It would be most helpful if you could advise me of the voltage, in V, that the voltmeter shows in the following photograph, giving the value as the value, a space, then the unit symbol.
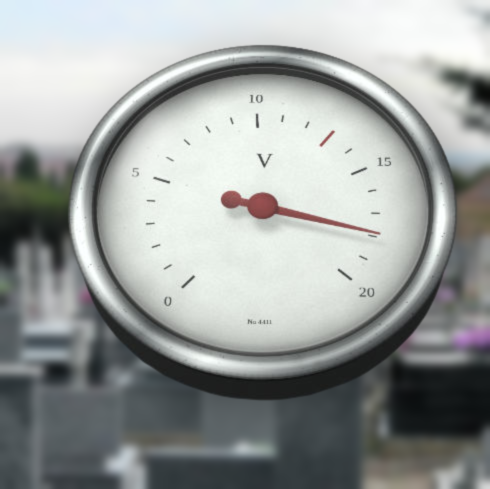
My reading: 18 V
